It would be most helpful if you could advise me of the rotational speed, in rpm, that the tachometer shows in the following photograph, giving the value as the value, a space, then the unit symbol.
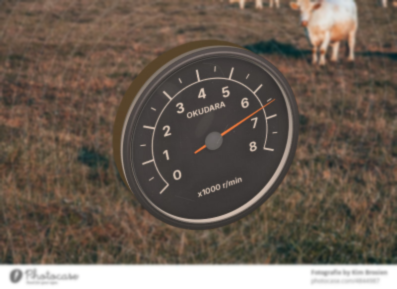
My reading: 6500 rpm
